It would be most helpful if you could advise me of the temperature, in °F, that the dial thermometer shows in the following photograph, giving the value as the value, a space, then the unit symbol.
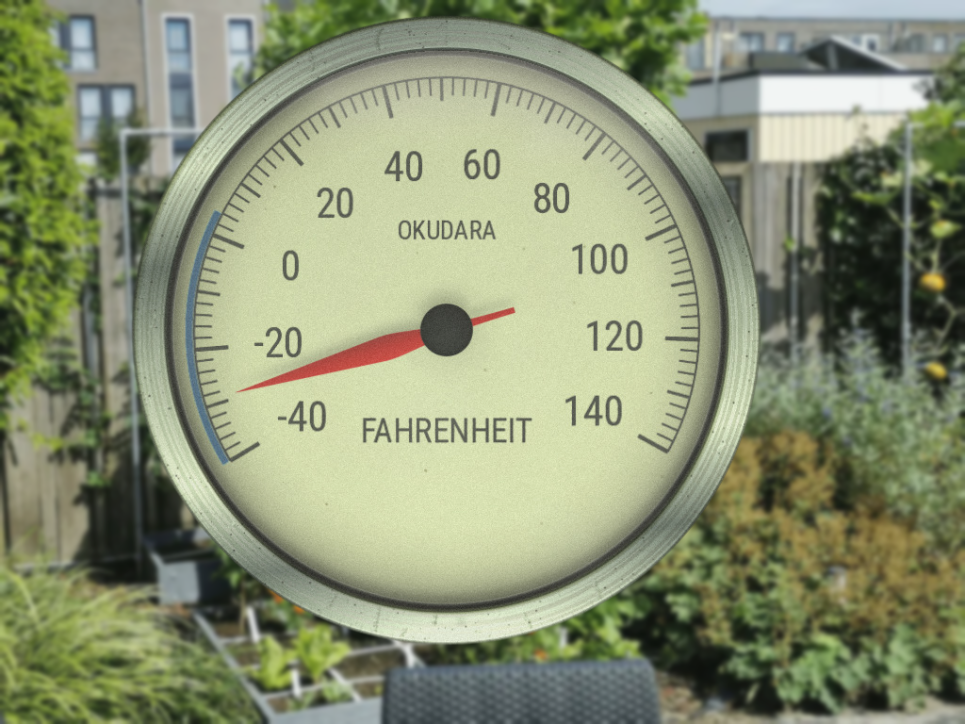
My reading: -29 °F
